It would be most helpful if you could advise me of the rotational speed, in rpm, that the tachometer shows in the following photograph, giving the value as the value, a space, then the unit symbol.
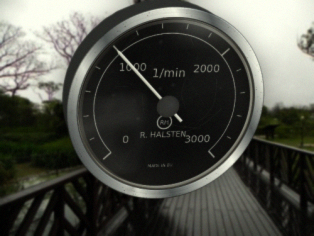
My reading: 1000 rpm
